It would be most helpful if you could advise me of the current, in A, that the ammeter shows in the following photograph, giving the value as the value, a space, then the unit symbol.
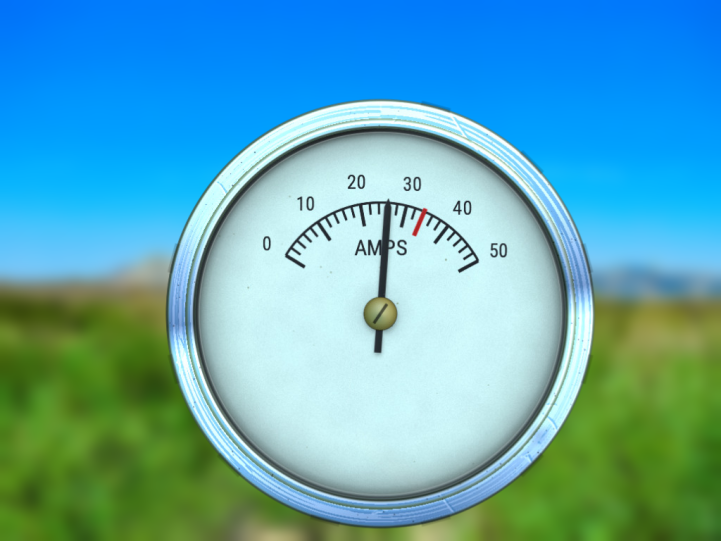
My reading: 26 A
